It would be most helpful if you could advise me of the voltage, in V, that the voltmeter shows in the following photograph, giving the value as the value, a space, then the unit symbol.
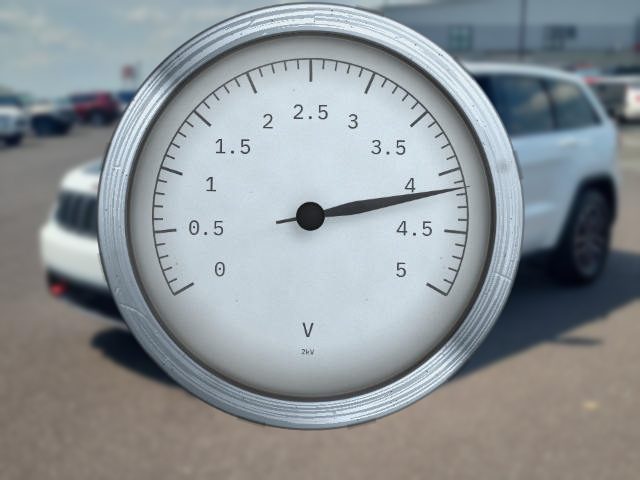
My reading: 4.15 V
